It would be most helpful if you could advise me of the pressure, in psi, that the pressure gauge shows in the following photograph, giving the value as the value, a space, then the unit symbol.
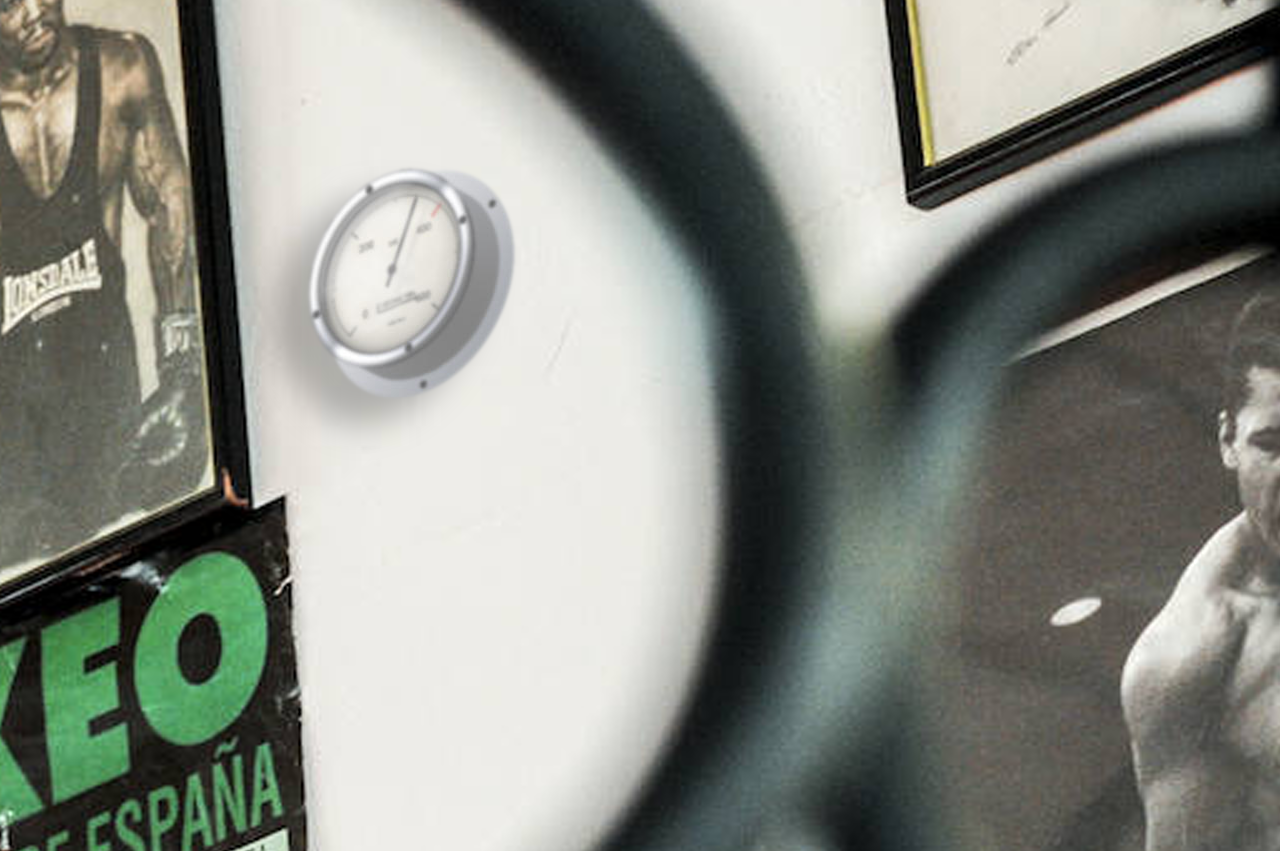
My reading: 350 psi
